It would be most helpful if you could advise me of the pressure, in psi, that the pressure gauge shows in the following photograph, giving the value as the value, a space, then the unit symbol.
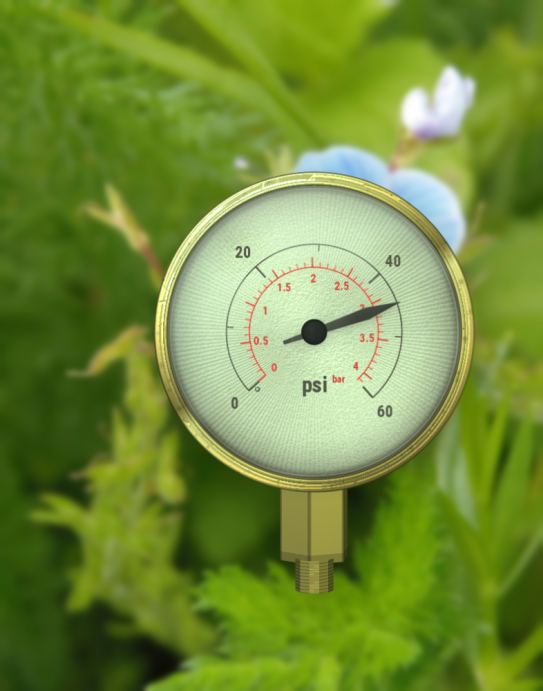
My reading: 45 psi
